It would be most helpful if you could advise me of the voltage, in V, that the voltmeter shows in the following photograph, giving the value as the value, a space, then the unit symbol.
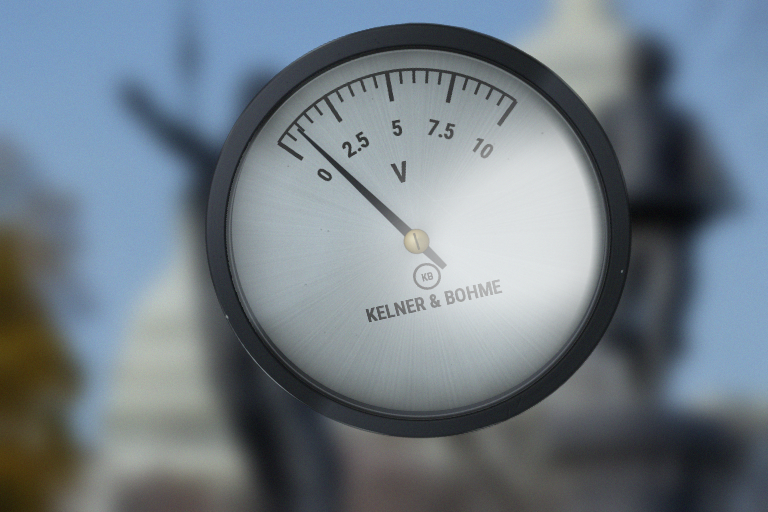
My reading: 1 V
